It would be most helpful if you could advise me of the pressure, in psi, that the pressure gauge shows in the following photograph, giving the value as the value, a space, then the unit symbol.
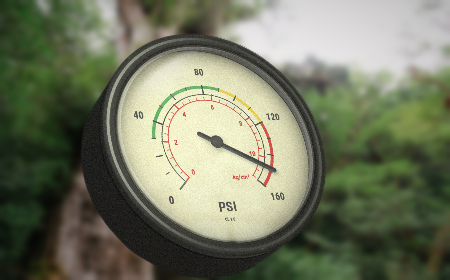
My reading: 150 psi
